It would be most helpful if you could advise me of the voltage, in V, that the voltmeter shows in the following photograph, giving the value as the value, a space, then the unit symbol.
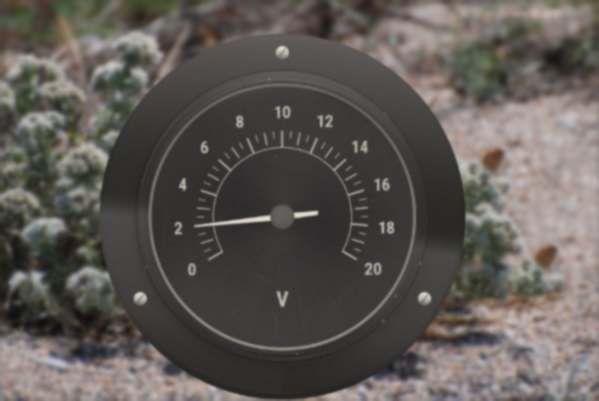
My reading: 2 V
